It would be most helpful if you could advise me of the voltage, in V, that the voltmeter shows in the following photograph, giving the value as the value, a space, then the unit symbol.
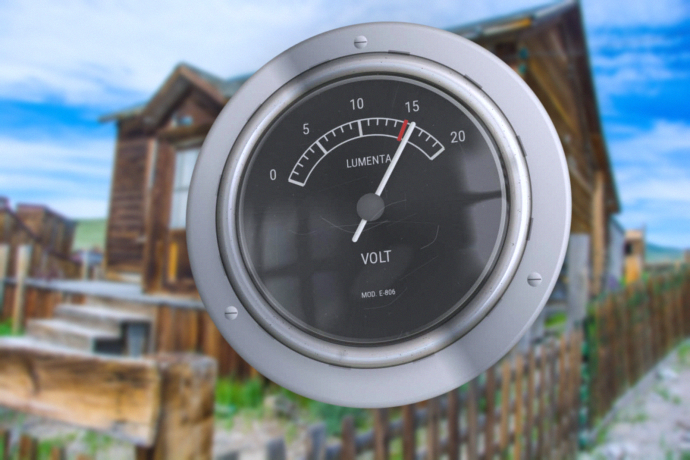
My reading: 16 V
